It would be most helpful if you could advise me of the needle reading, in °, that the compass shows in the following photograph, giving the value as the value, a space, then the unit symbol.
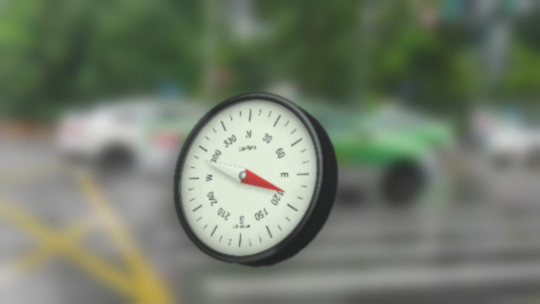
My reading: 110 °
